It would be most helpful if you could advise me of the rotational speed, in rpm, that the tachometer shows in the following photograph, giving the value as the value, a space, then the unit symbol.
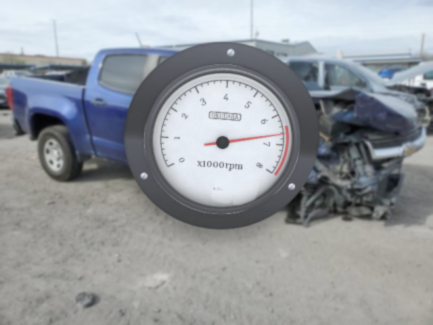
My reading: 6600 rpm
